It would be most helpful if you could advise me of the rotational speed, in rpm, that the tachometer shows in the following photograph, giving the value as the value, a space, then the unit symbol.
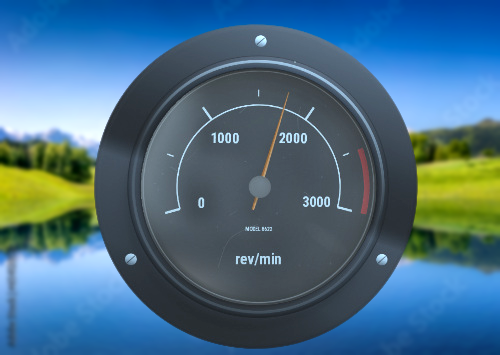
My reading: 1750 rpm
